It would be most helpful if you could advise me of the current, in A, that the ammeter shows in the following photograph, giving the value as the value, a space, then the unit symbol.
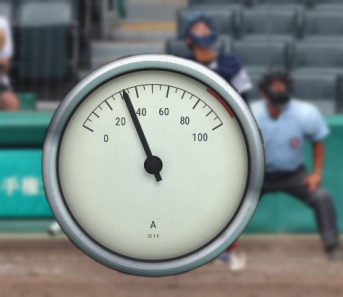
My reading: 32.5 A
